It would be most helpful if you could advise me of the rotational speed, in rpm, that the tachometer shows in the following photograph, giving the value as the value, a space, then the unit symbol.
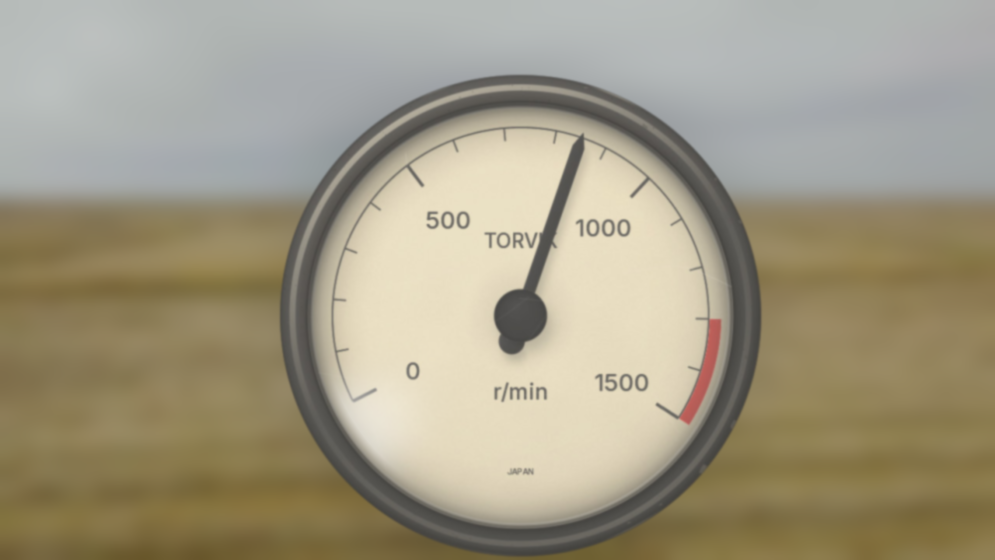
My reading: 850 rpm
